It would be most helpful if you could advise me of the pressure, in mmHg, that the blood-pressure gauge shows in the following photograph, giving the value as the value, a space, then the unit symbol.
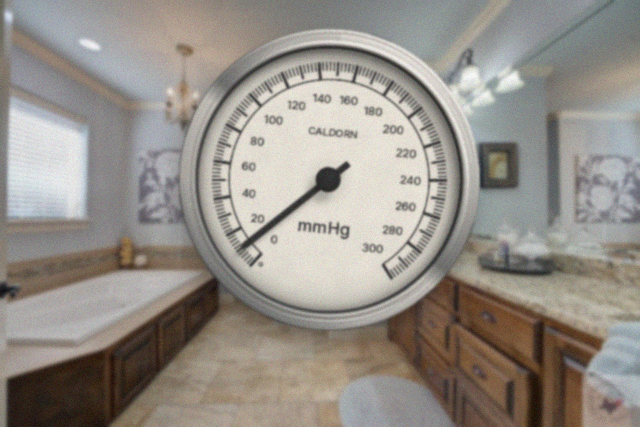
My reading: 10 mmHg
